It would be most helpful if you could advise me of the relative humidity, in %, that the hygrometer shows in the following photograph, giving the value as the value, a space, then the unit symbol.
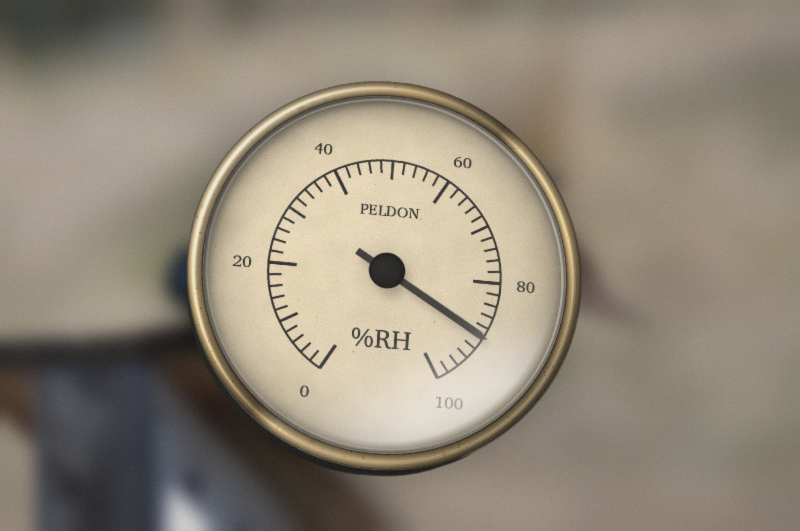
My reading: 90 %
